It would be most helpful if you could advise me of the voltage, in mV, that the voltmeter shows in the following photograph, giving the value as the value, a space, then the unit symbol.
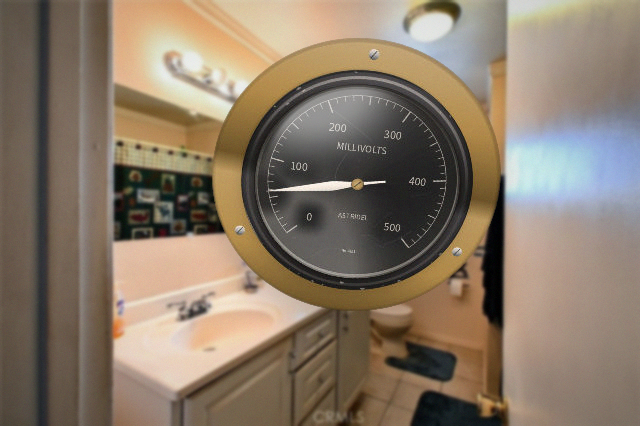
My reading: 60 mV
